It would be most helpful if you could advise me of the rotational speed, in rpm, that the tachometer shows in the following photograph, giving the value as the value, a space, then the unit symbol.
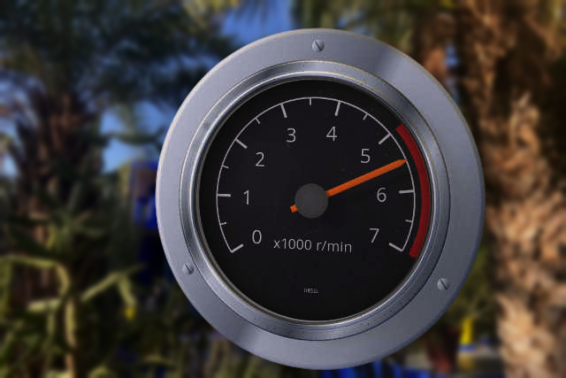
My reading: 5500 rpm
